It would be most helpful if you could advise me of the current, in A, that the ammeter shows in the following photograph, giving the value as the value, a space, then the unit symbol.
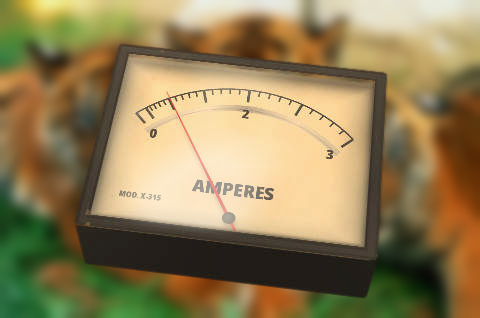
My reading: 1 A
